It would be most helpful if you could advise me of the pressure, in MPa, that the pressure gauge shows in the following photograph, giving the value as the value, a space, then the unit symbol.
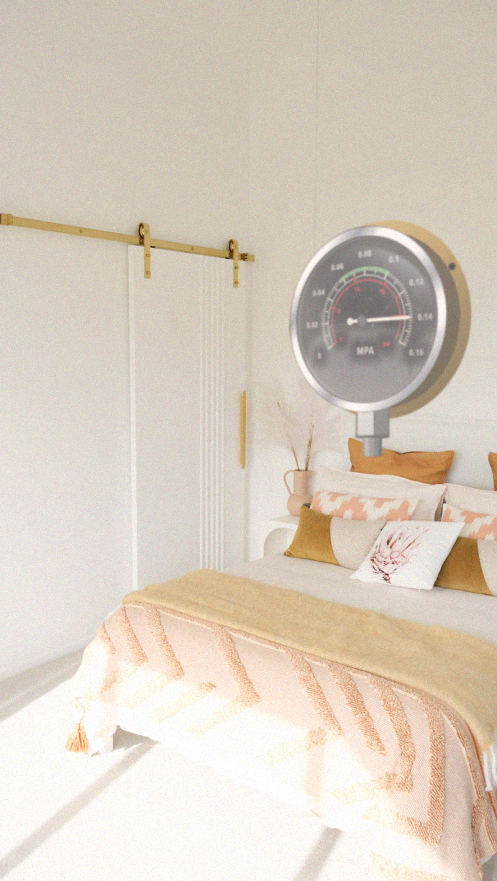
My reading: 0.14 MPa
